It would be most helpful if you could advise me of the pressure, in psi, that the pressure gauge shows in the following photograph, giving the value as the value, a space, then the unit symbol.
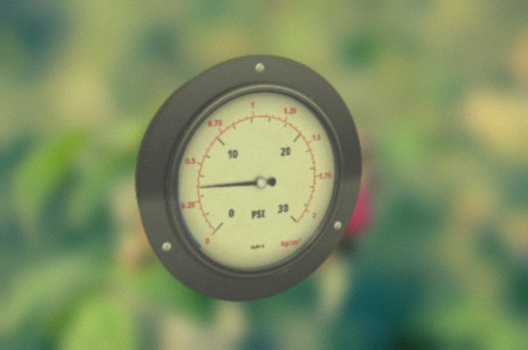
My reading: 5 psi
